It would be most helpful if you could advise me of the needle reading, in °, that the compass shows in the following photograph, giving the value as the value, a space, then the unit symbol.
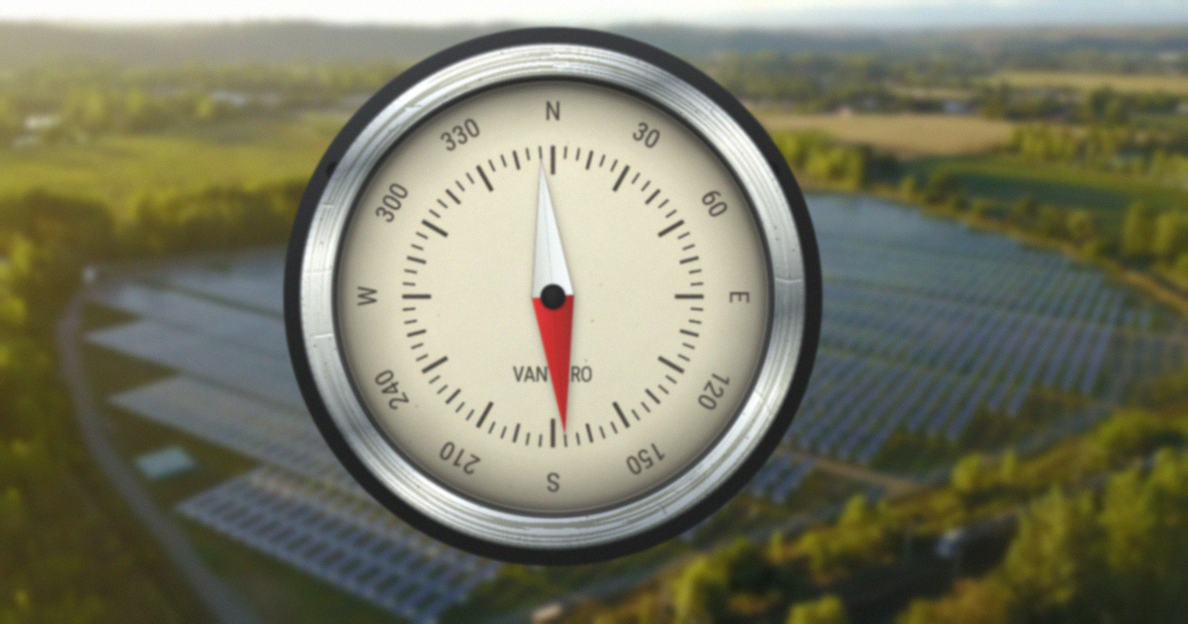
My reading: 175 °
